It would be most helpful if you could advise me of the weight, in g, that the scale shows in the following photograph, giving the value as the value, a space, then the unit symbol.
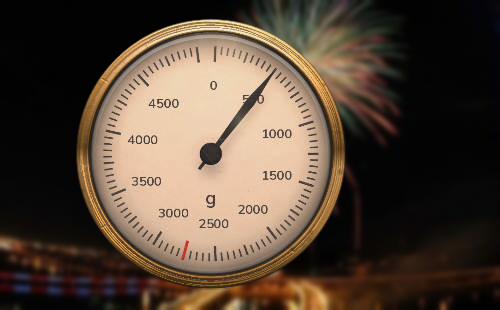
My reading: 500 g
